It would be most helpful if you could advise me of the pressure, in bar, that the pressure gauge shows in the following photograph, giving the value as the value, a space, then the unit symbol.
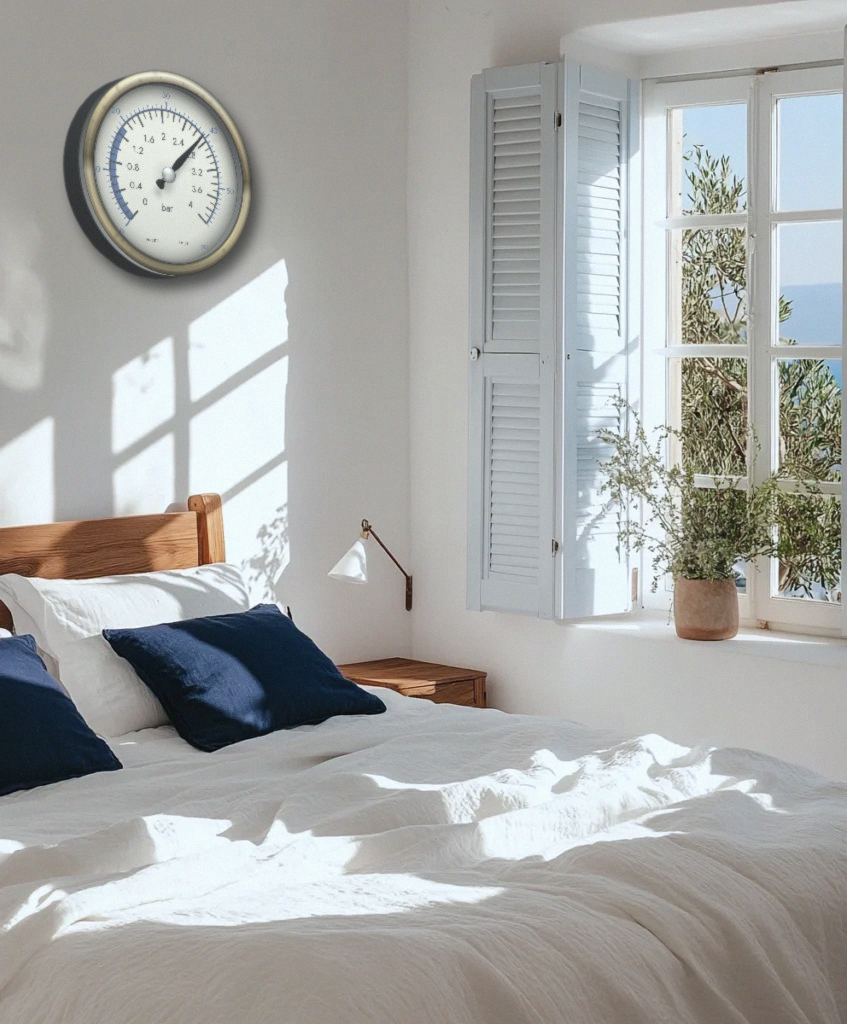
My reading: 2.7 bar
